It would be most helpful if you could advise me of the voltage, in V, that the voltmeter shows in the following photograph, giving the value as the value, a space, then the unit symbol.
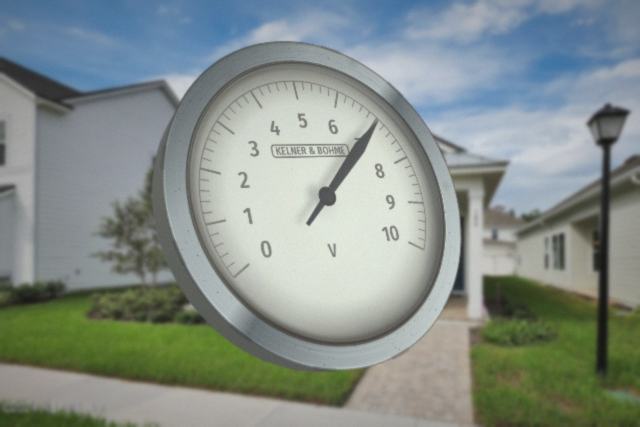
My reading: 7 V
